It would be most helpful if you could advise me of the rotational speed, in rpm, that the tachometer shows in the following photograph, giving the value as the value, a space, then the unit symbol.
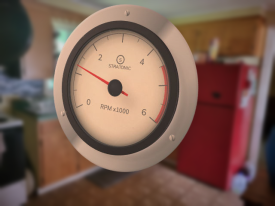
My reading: 1250 rpm
